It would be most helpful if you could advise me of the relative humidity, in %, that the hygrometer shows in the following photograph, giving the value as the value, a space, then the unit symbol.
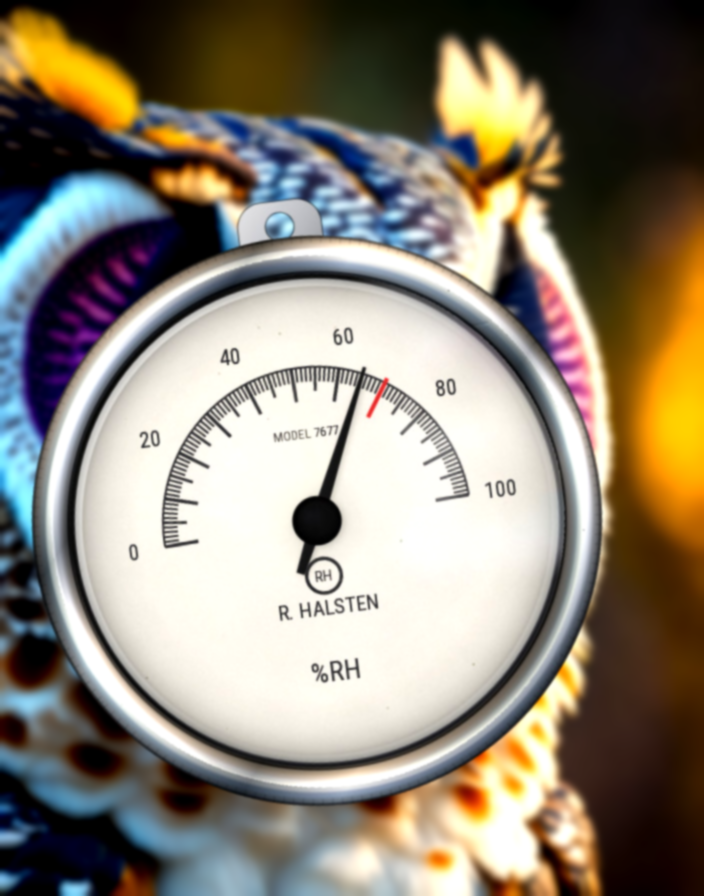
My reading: 65 %
